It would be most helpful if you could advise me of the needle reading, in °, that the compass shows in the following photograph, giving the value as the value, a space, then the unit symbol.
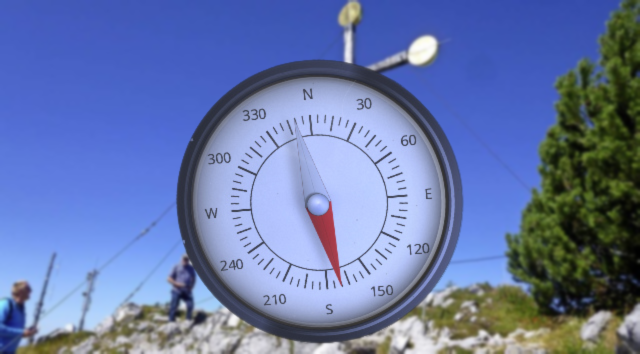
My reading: 170 °
